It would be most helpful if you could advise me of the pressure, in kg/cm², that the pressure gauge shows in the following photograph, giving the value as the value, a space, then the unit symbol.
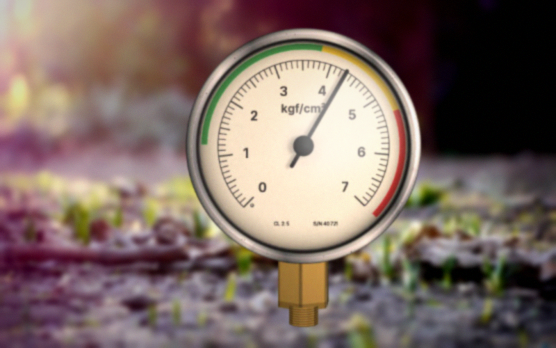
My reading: 4.3 kg/cm²
